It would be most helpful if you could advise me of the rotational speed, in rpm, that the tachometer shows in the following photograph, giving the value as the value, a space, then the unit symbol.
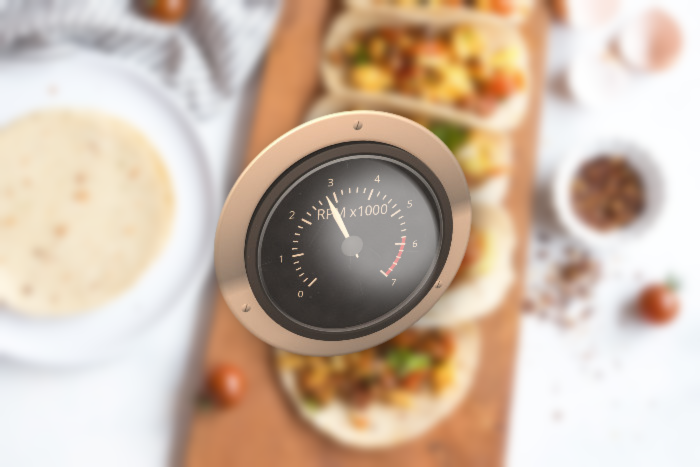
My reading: 2800 rpm
